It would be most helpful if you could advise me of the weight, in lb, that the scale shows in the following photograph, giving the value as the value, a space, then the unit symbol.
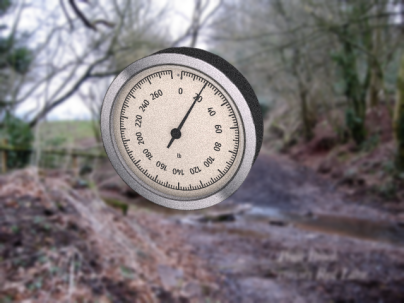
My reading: 20 lb
